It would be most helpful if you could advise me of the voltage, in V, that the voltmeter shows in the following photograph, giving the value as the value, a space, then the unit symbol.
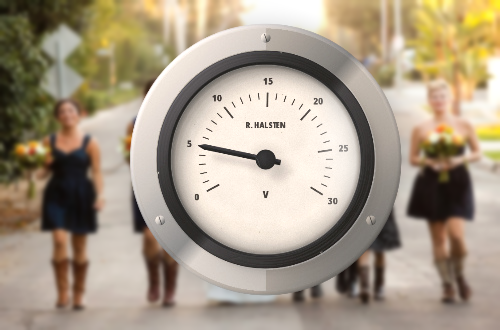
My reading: 5 V
